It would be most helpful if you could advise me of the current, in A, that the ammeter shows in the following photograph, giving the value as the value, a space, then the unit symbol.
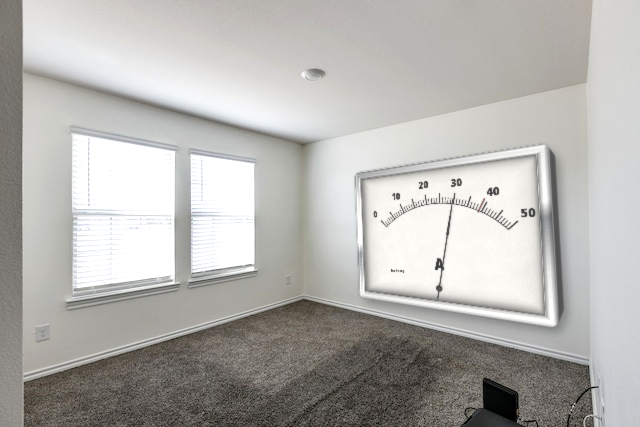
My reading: 30 A
